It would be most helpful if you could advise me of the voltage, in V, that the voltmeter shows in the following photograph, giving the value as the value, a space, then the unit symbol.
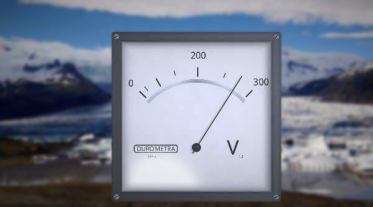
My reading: 275 V
